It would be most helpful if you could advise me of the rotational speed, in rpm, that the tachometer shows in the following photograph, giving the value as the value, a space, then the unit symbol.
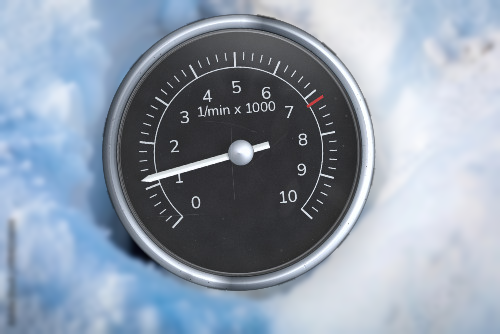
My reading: 1200 rpm
